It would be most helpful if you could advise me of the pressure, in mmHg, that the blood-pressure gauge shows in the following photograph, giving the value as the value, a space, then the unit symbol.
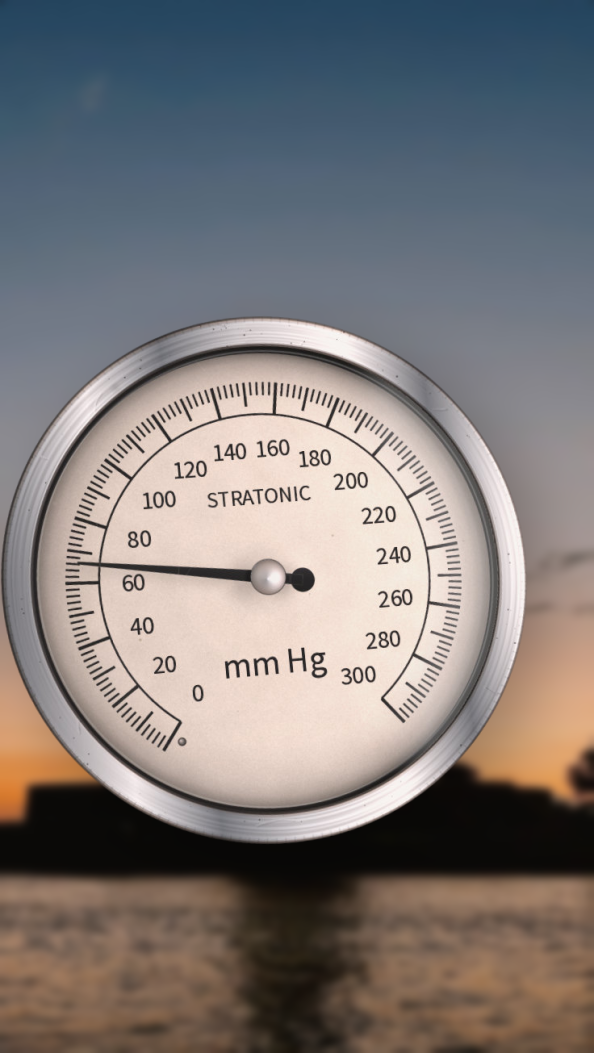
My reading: 66 mmHg
